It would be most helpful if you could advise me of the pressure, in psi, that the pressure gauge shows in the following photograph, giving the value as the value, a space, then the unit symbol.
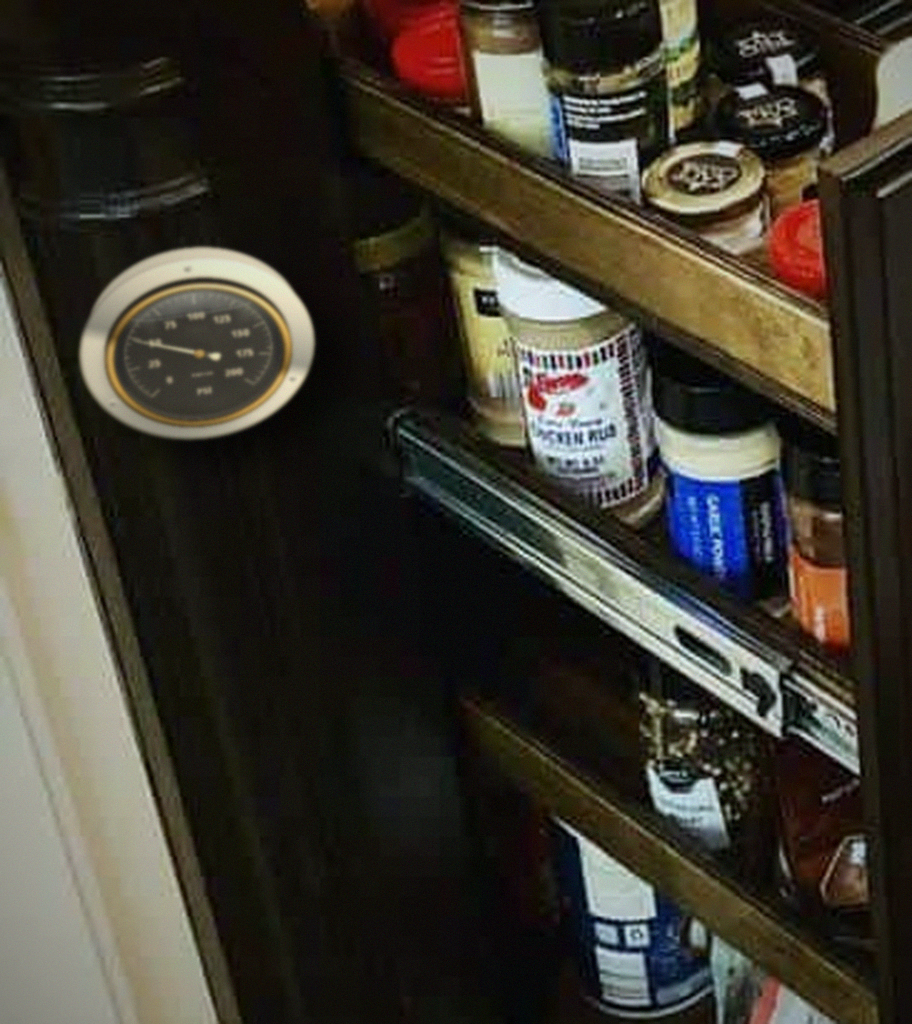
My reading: 50 psi
